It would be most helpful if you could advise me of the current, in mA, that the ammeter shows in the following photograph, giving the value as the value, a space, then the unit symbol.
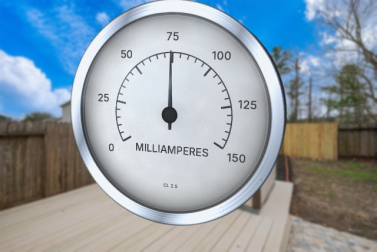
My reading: 75 mA
